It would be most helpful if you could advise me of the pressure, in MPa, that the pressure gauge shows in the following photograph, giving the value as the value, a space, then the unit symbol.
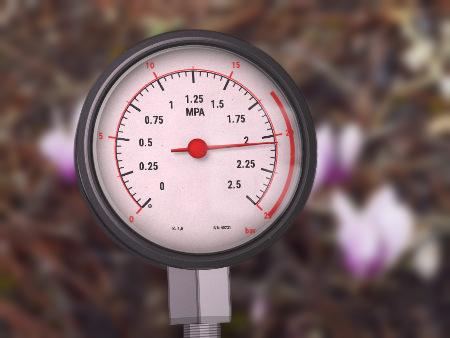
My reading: 2.05 MPa
